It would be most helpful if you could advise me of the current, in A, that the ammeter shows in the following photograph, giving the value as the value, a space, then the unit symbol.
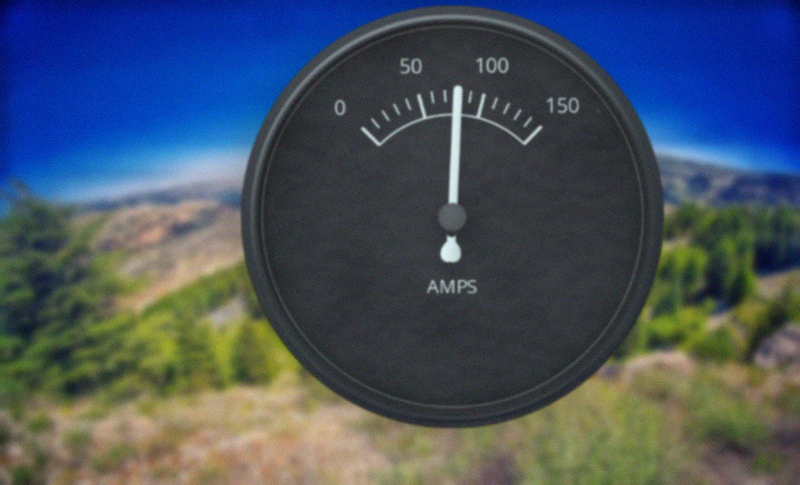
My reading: 80 A
